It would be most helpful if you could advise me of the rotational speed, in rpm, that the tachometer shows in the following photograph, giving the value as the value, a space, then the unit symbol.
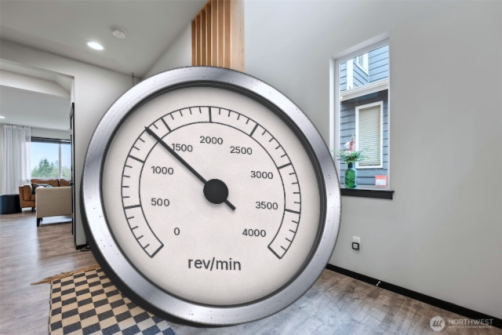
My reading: 1300 rpm
